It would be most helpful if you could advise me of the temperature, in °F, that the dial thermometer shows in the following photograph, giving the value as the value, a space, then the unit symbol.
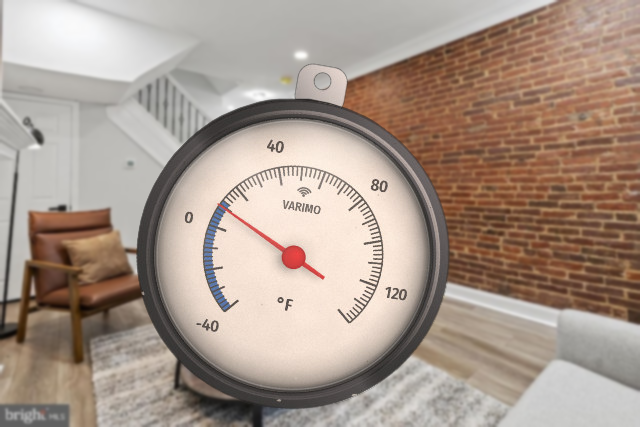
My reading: 10 °F
